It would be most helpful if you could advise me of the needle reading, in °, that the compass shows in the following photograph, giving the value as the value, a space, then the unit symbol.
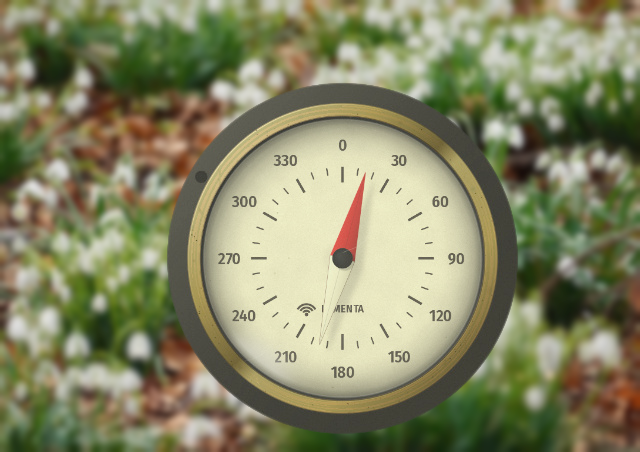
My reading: 15 °
